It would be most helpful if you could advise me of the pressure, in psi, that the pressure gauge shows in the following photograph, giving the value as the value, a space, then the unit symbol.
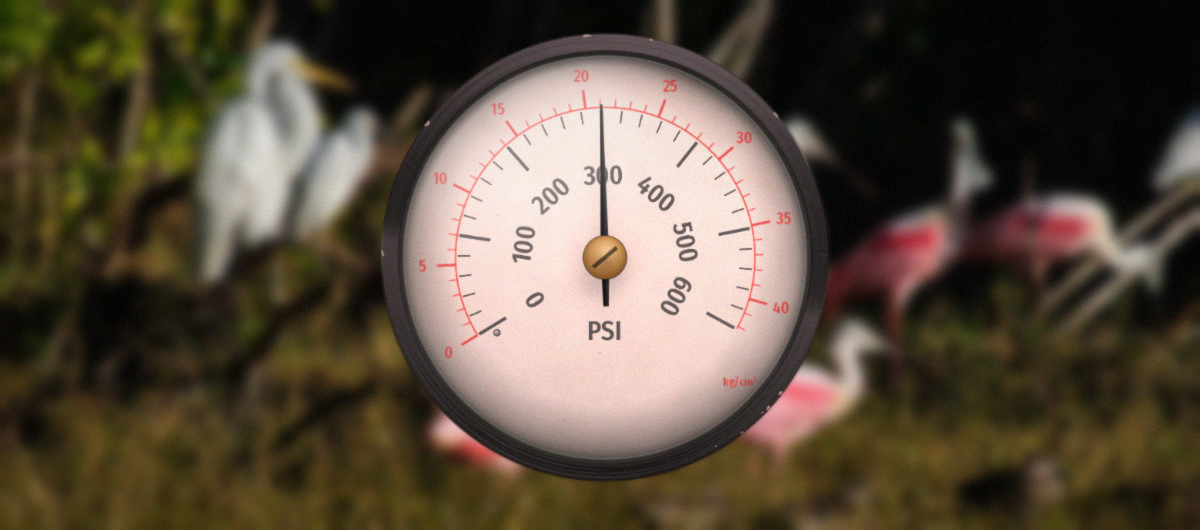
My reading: 300 psi
